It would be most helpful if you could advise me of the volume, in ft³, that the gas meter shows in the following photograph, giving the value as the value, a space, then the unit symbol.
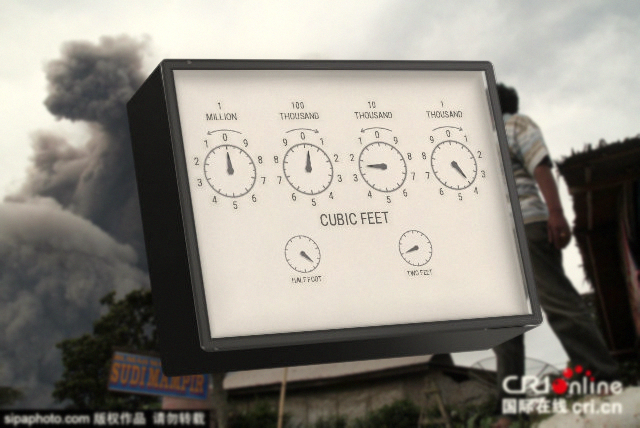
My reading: 2400 ft³
